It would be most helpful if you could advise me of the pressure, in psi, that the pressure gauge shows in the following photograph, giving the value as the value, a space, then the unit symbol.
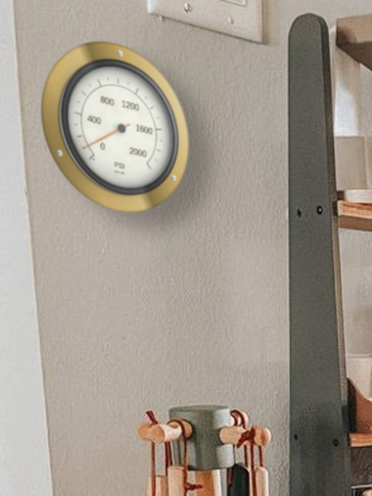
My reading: 100 psi
